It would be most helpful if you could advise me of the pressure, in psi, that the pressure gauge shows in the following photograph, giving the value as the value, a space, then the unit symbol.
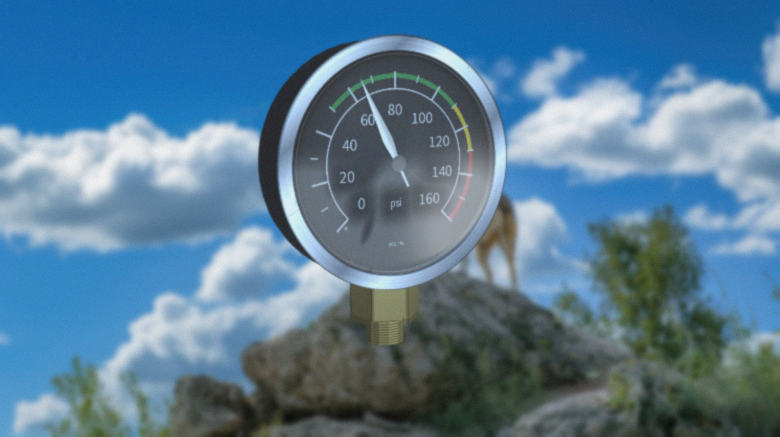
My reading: 65 psi
